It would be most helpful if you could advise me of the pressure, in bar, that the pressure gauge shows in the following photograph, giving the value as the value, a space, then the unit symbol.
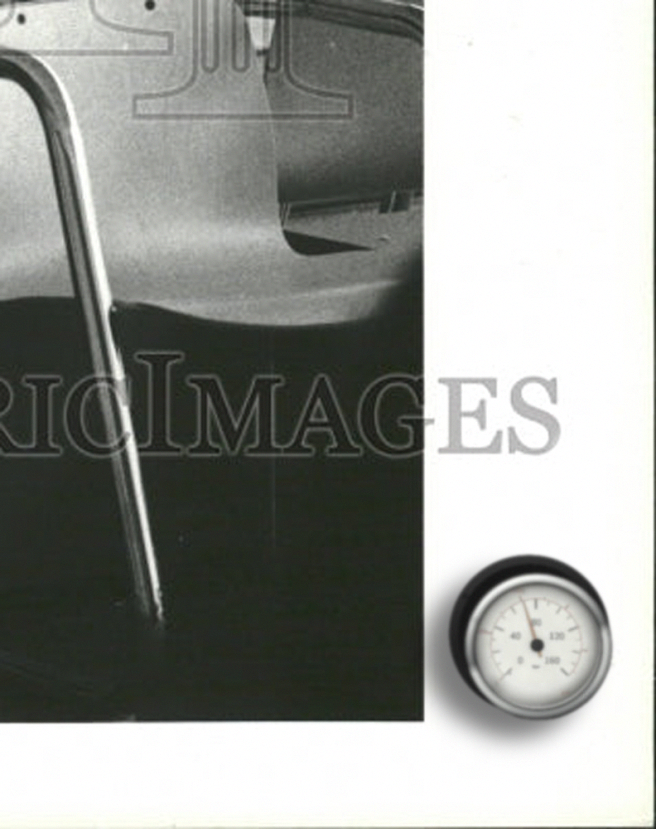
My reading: 70 bar
